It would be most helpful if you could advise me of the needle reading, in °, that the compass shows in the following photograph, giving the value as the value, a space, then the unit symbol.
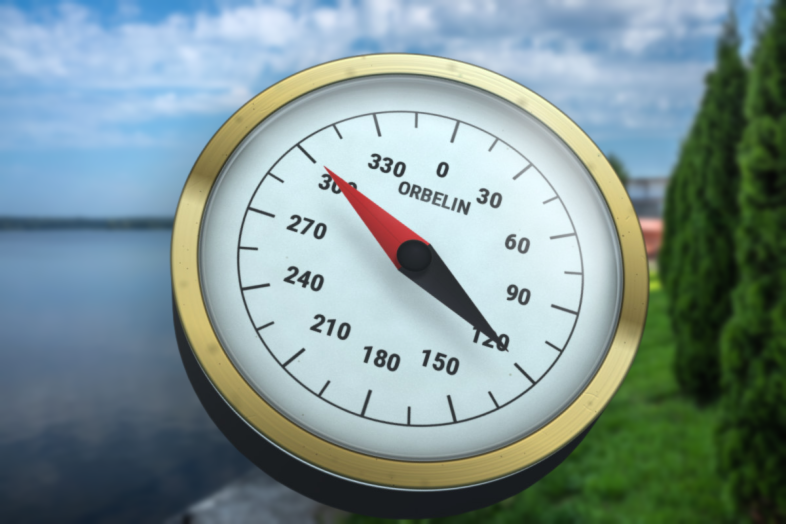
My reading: 300 °
